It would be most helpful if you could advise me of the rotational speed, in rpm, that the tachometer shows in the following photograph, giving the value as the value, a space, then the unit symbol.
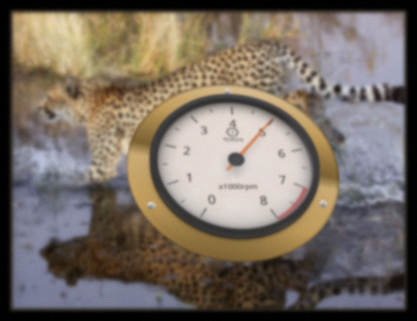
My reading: 5000 rpm
